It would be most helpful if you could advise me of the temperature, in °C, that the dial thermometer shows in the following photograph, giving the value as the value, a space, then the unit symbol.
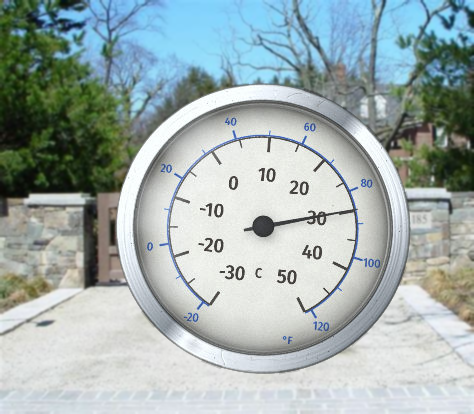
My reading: 30 °C
